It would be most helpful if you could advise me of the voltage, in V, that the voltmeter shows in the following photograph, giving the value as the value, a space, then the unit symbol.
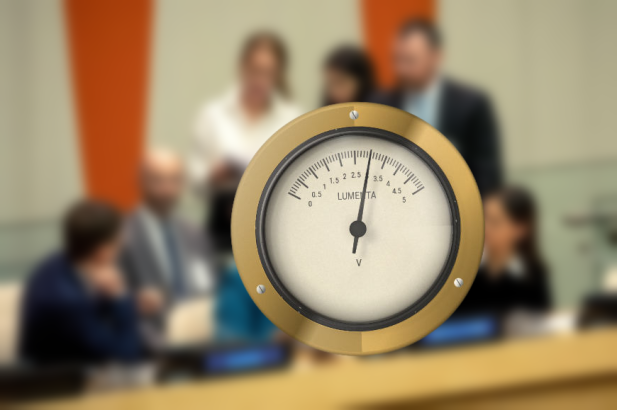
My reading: 3 V
